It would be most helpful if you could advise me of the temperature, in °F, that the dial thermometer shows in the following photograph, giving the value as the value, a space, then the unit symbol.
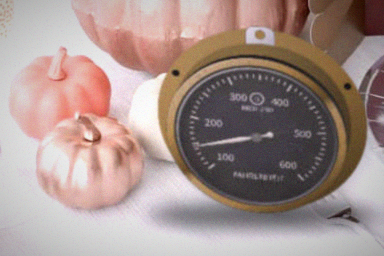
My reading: 150 °F
